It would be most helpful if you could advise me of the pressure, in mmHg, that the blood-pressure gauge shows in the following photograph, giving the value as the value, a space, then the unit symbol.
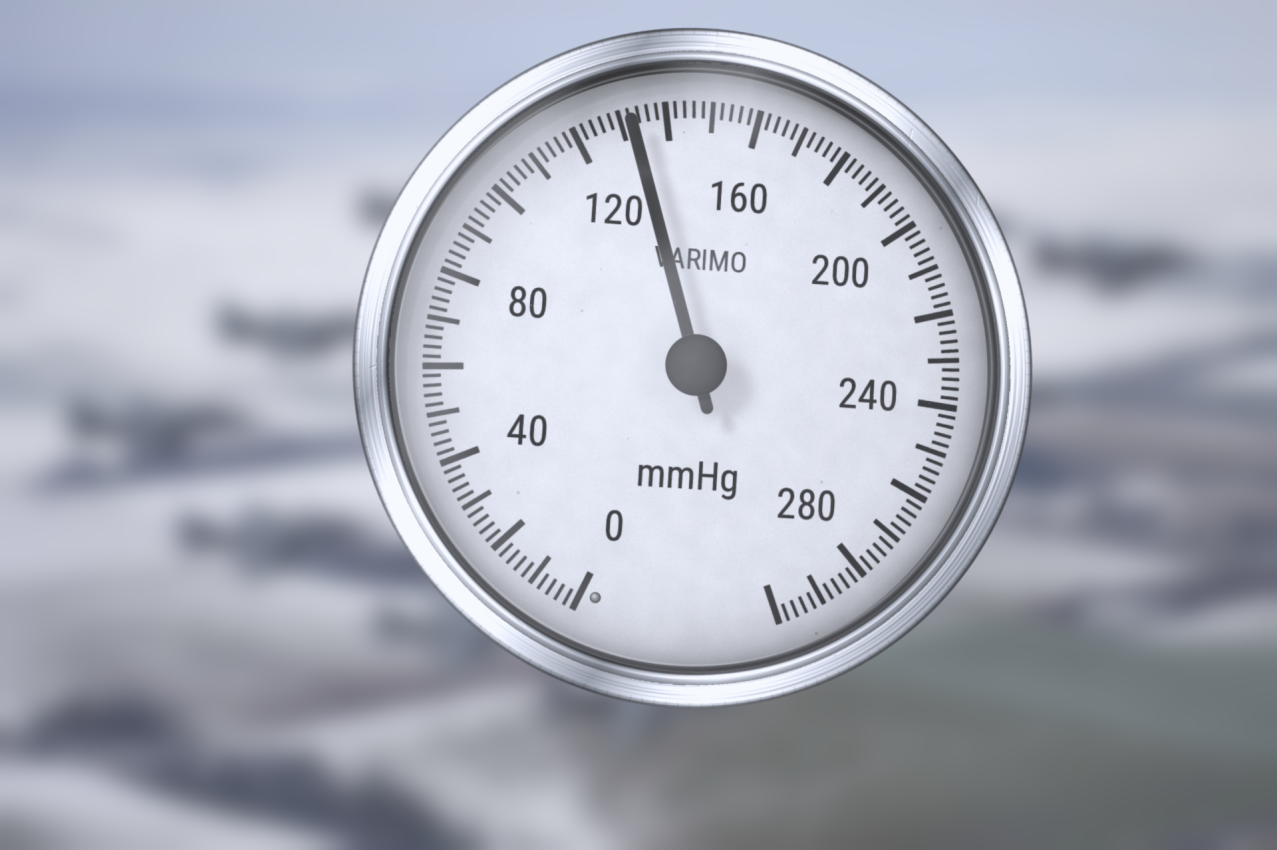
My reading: 132 mmHg
